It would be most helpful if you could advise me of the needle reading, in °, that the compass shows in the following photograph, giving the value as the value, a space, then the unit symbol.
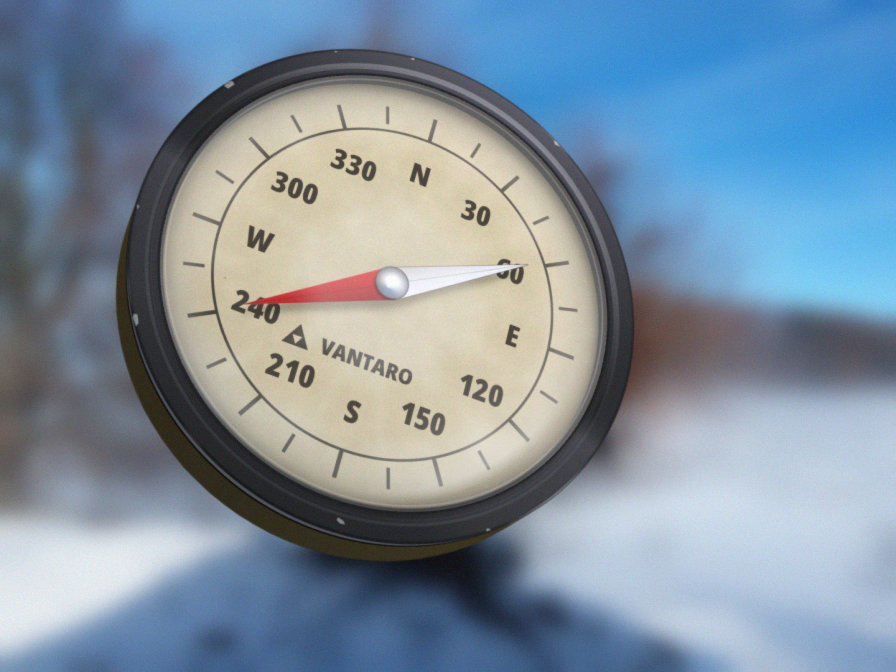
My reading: 240 °
